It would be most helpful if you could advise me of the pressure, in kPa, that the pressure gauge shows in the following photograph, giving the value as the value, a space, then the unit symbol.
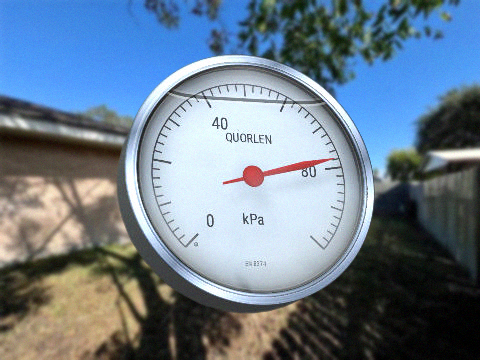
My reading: 78 kPa
